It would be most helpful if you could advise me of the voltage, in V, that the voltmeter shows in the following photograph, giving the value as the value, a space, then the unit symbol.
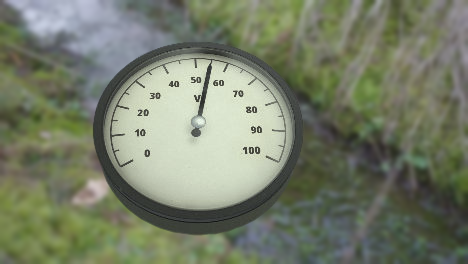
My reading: 55 V
